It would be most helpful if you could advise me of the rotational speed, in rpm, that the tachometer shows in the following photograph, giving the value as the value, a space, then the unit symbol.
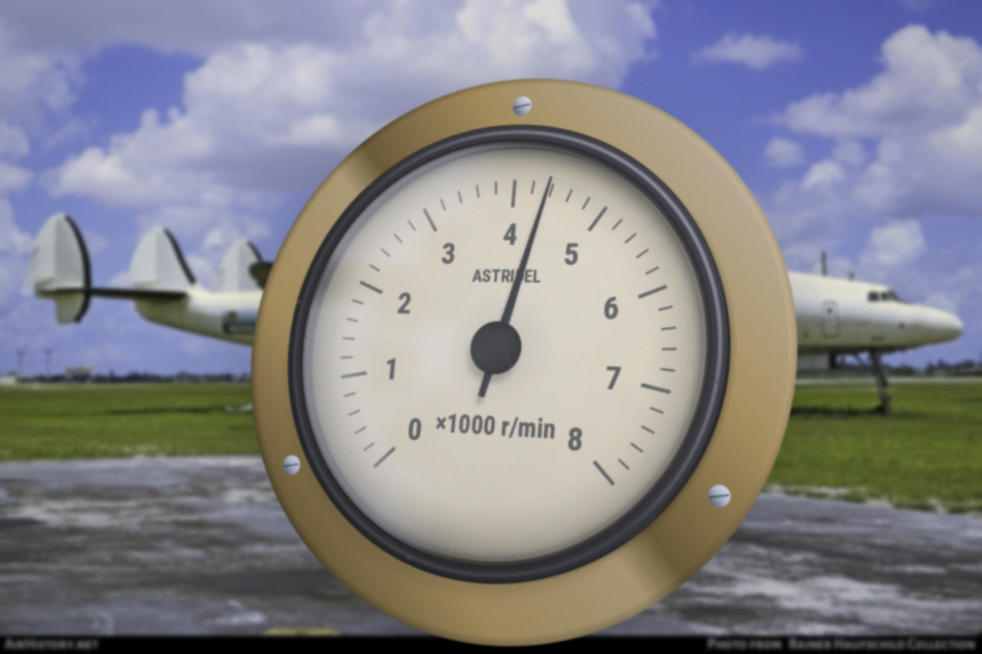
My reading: 4400 rpm
